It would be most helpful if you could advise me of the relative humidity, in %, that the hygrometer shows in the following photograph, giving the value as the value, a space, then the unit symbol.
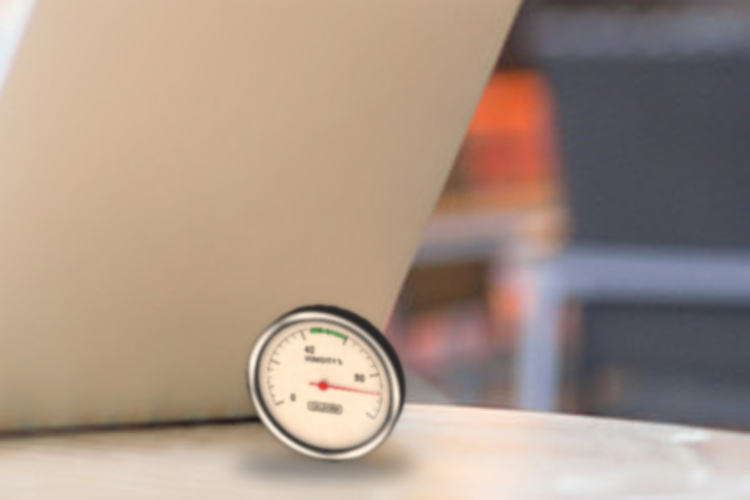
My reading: 88 %
